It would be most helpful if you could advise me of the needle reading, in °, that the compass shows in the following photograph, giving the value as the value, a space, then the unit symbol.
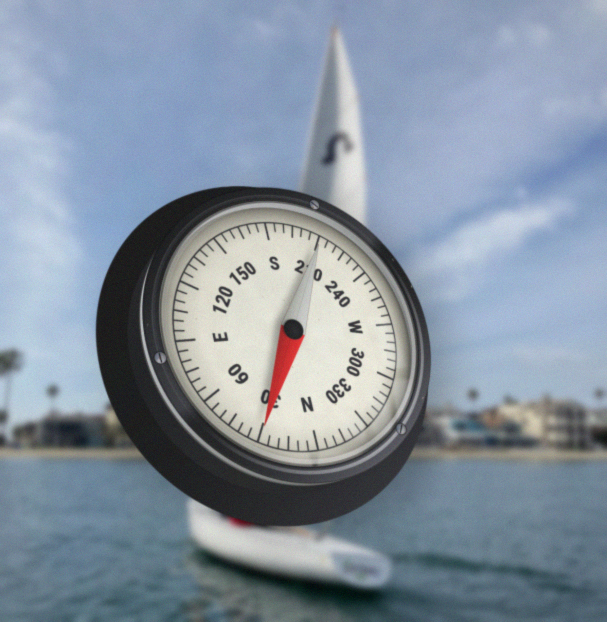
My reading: 30 °
